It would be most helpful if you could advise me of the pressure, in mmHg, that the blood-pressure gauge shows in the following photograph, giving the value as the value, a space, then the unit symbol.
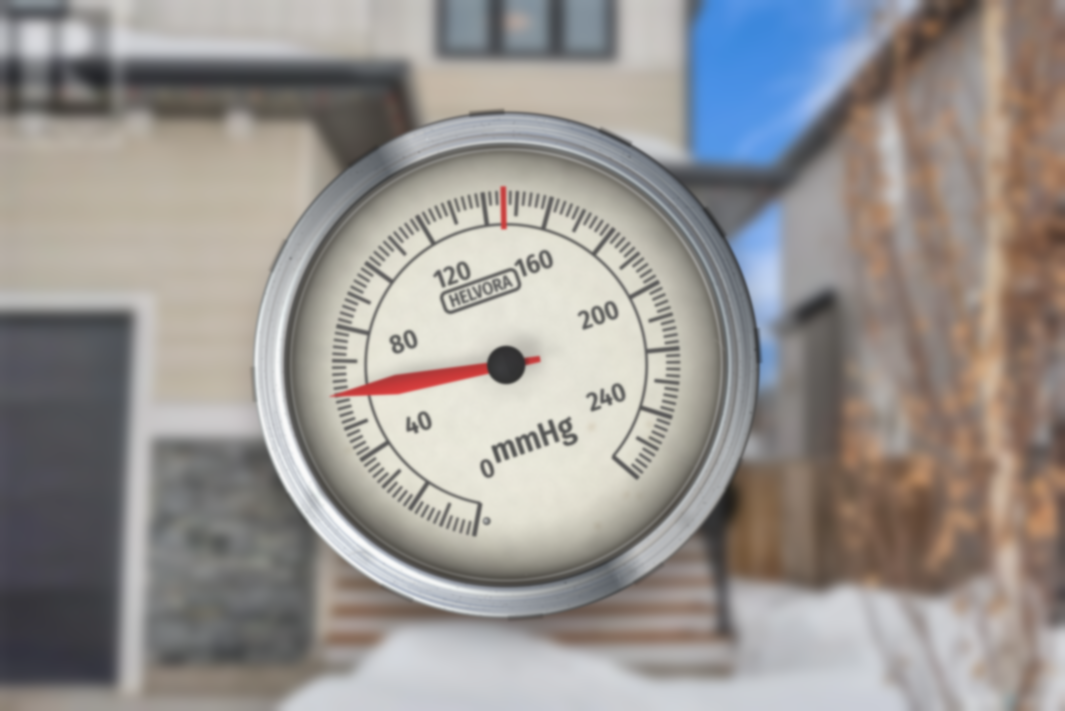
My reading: 60 mmHg
